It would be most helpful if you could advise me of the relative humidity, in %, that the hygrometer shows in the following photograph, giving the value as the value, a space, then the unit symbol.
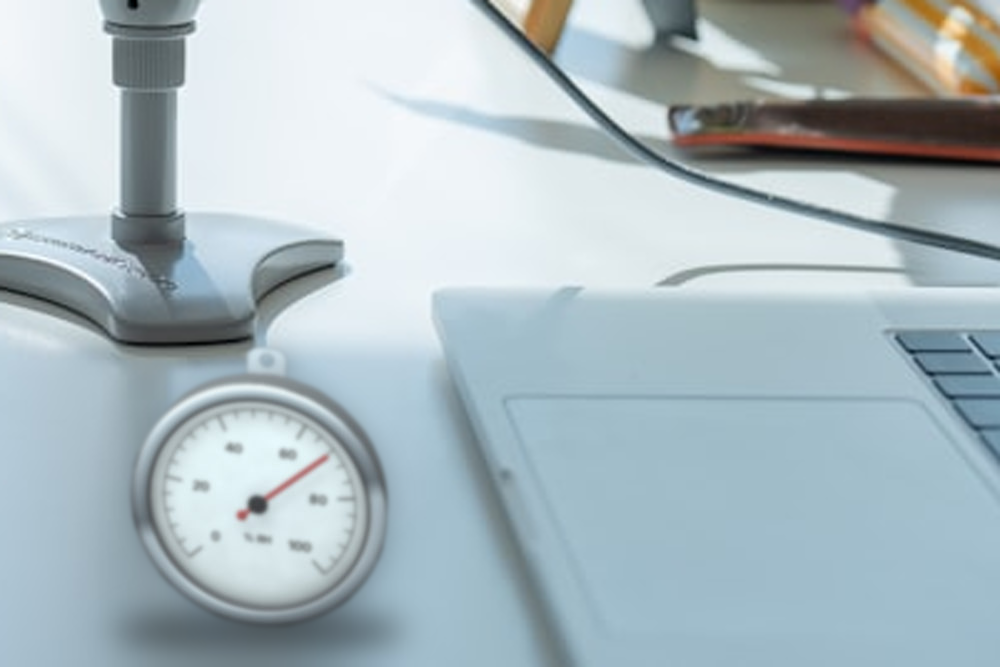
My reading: 68 %
